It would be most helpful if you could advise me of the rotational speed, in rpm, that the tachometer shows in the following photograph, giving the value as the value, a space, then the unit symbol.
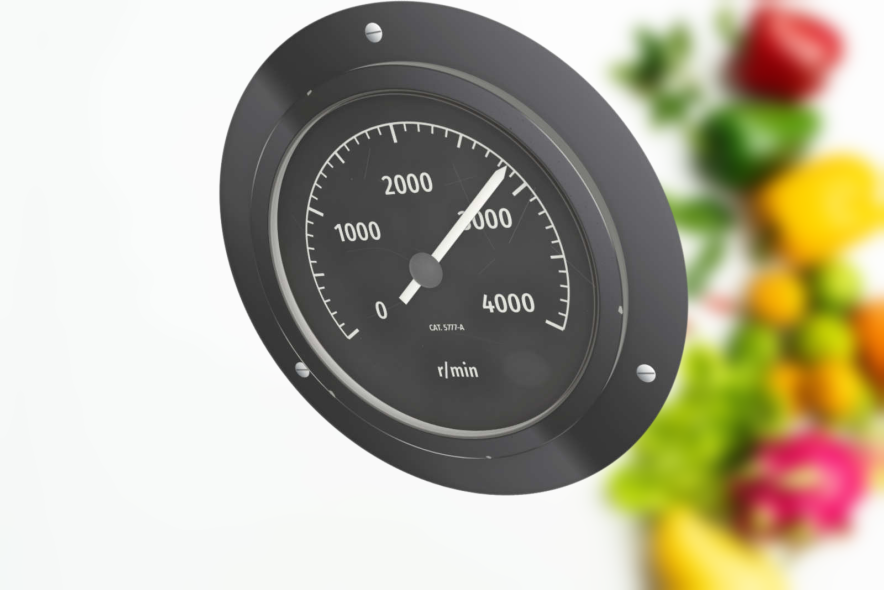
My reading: 2850 rpm
